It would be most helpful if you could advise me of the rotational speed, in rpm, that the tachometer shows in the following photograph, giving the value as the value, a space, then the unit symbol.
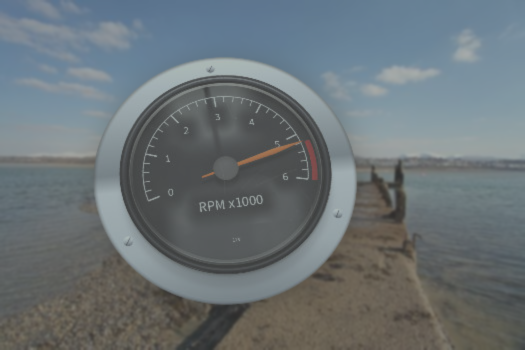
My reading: 5200 rpm
